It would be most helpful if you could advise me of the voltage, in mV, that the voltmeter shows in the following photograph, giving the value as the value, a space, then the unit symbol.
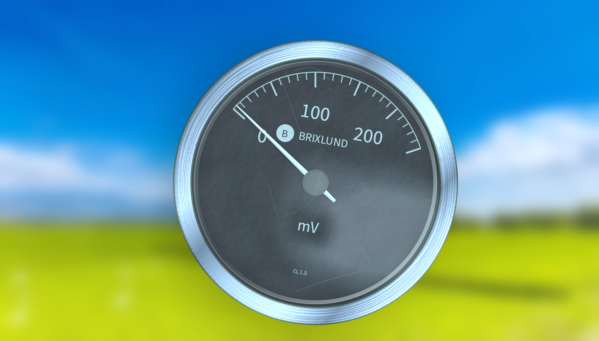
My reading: 5 mV
